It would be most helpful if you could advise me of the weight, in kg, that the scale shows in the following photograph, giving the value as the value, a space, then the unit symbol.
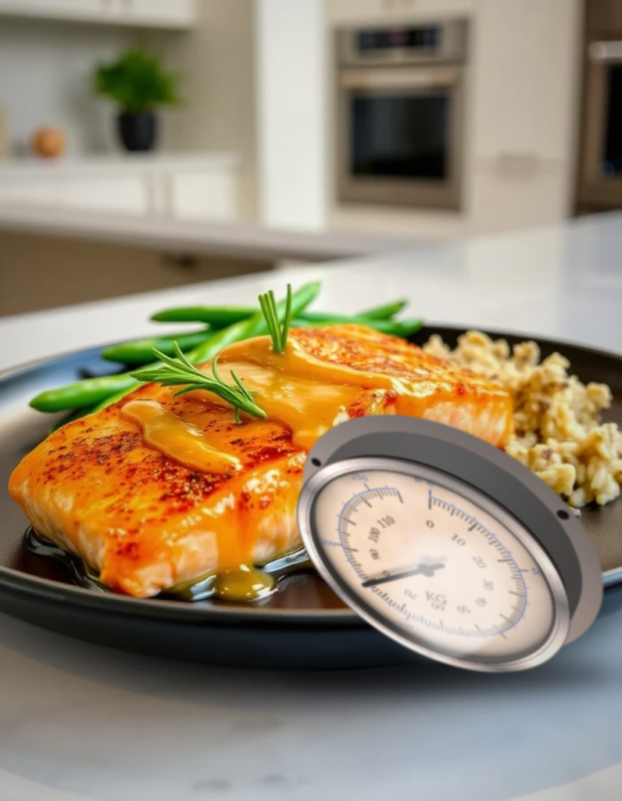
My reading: 80 kg
